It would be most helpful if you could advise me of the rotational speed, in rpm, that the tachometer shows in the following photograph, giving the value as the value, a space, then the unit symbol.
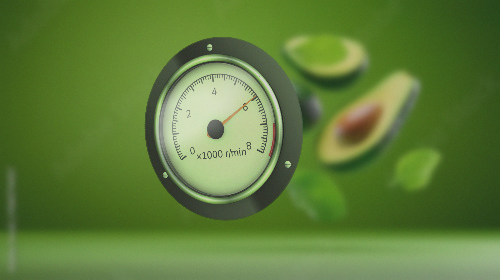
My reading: 6000 rpm
